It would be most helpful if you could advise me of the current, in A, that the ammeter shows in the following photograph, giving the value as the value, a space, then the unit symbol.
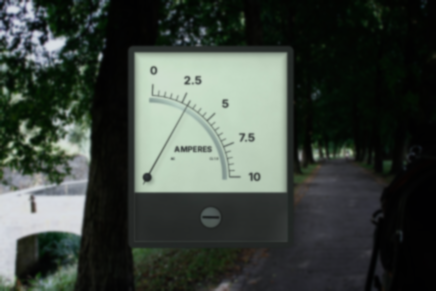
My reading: 3 A
